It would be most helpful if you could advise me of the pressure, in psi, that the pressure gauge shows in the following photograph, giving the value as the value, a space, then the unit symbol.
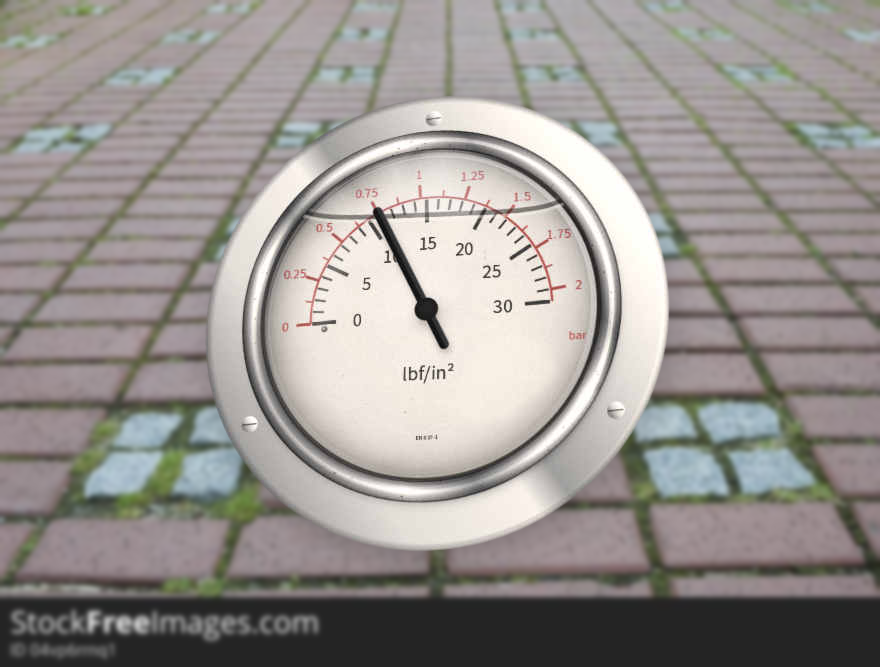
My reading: 11 psi
